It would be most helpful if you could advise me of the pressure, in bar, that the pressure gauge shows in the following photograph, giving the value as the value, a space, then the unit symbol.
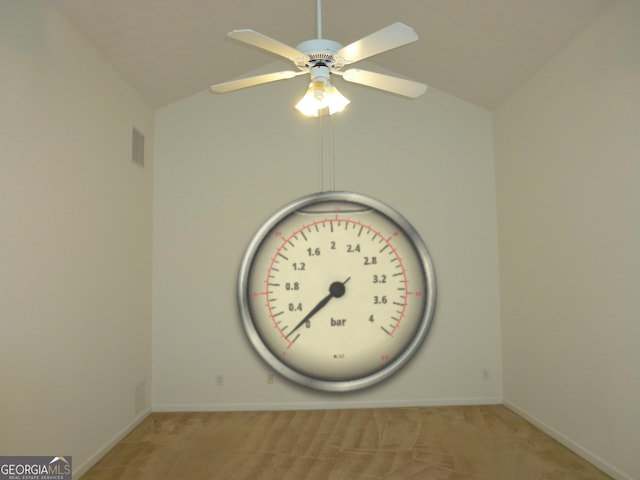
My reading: 0.1 bar
